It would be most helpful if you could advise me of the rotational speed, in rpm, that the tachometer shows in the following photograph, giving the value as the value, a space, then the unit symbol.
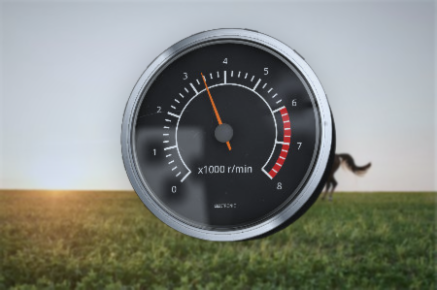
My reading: 3400 rpm
